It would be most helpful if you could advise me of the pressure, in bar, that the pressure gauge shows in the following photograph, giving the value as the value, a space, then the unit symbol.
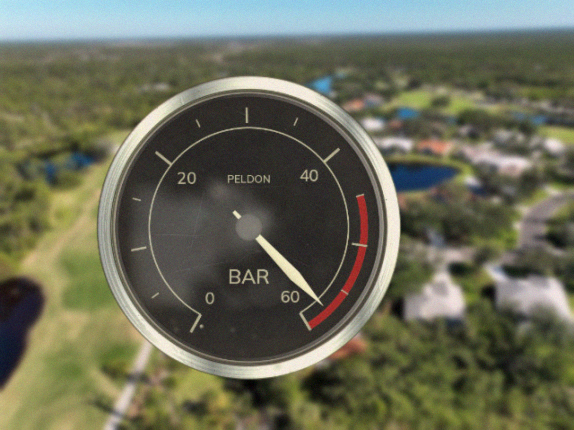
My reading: 57.5 bar
